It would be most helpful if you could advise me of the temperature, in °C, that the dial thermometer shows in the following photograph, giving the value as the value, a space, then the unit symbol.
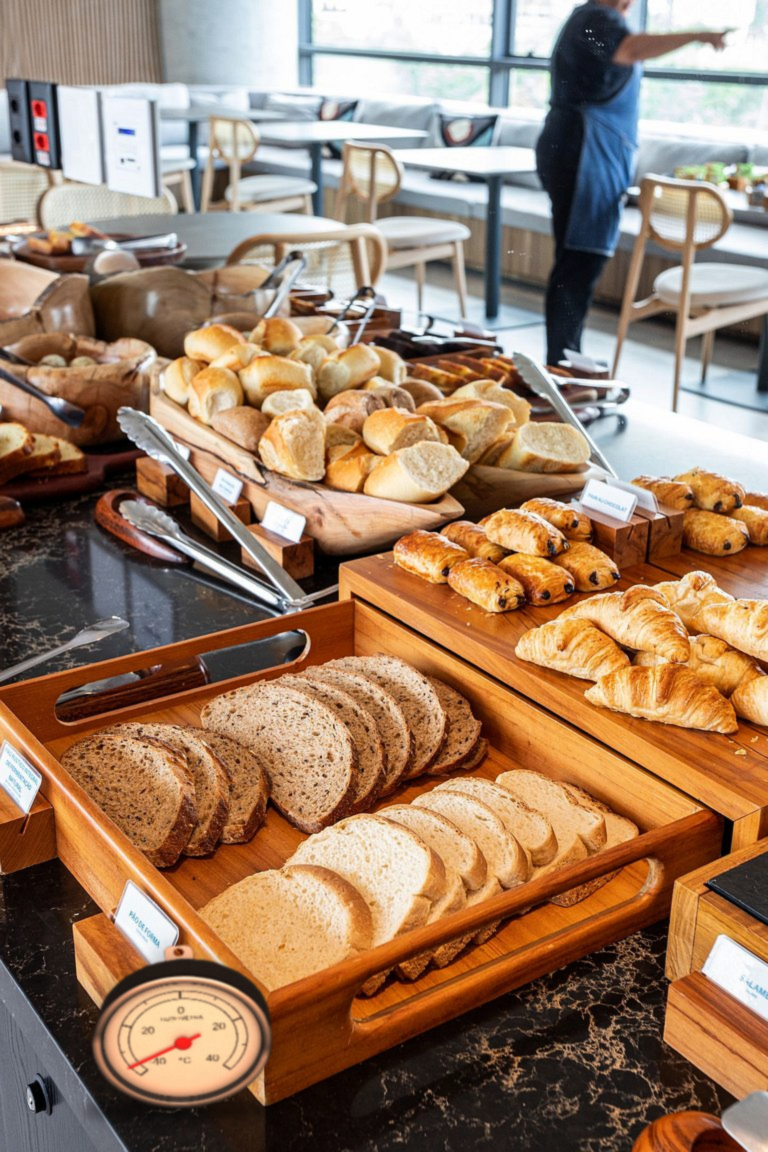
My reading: -35 °C
